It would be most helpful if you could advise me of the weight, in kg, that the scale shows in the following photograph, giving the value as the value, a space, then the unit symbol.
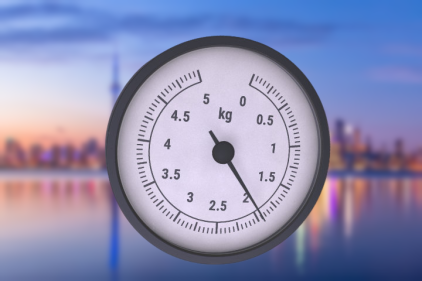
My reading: 1.95 kg
